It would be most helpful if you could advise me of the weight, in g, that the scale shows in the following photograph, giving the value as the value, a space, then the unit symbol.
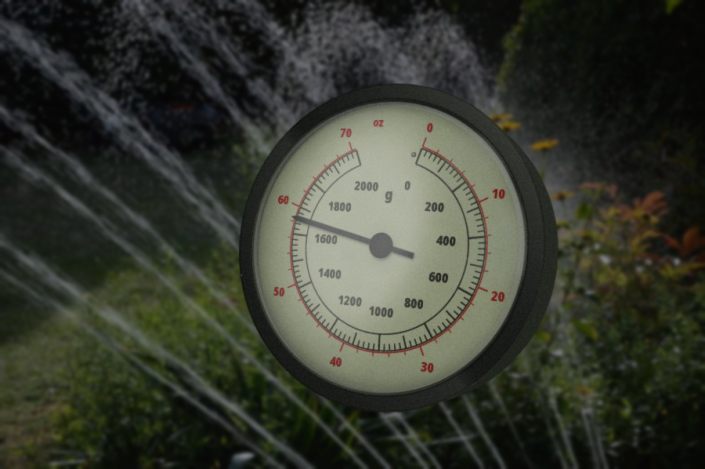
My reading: 1660 g
